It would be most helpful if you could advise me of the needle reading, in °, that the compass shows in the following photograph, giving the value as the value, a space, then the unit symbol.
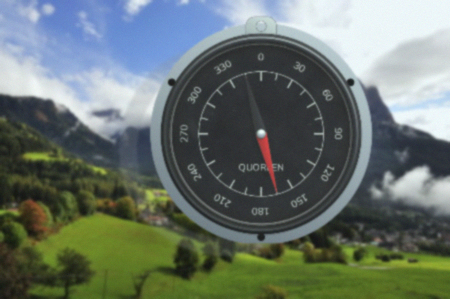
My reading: 165 °
